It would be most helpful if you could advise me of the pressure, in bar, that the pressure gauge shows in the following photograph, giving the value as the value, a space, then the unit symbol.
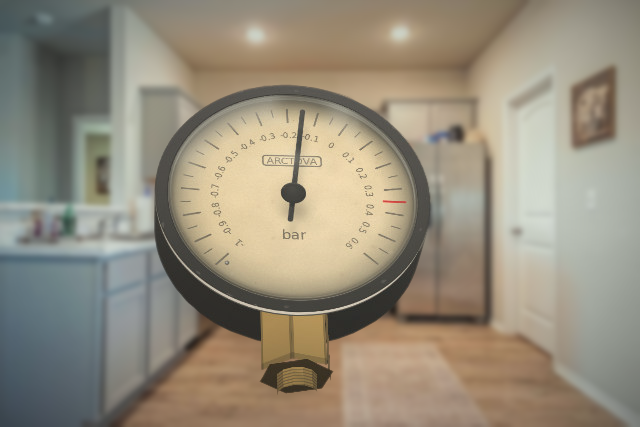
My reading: -0.15 bar
